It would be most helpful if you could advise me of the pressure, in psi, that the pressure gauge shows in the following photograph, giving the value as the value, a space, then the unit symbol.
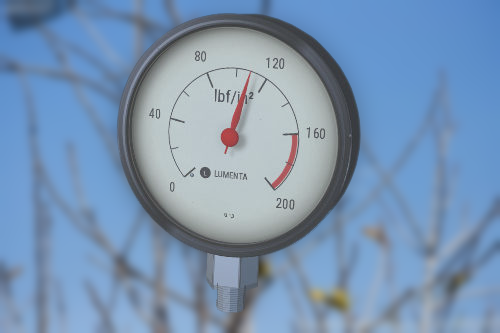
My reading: 110 psi
